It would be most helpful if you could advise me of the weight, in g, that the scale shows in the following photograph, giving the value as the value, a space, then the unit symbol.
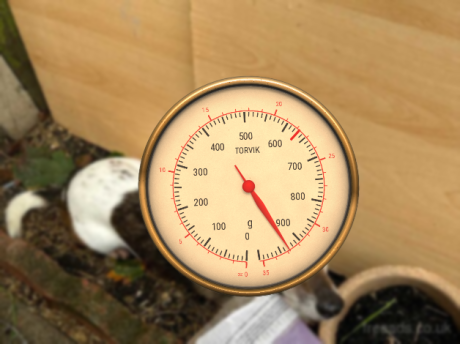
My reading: 930 g
